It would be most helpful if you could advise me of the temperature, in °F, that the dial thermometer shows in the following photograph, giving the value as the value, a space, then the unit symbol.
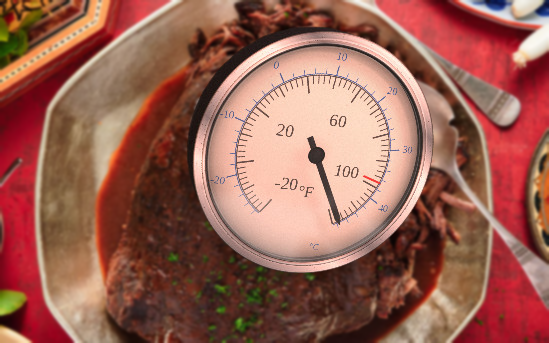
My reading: 118 °F
